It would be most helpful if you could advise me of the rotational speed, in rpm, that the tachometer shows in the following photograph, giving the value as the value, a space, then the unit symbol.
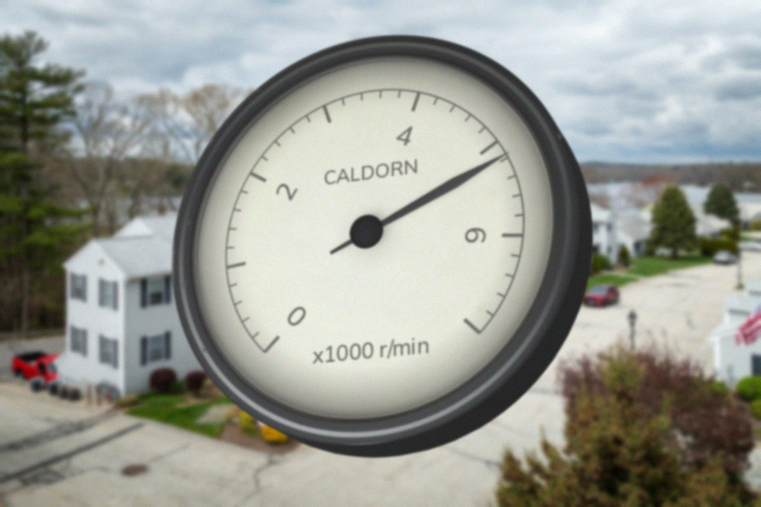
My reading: 5200 rpm
